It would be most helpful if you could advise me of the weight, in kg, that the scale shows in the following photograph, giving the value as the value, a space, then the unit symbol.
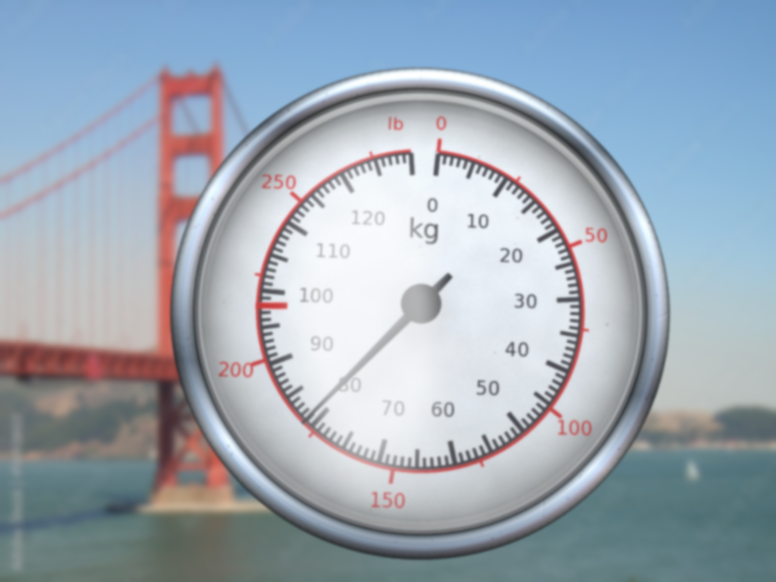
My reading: 81 kg
